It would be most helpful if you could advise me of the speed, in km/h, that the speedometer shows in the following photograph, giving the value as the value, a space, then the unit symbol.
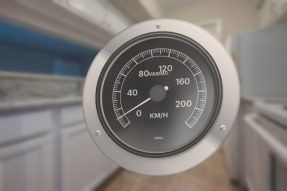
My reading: 10 km/h
